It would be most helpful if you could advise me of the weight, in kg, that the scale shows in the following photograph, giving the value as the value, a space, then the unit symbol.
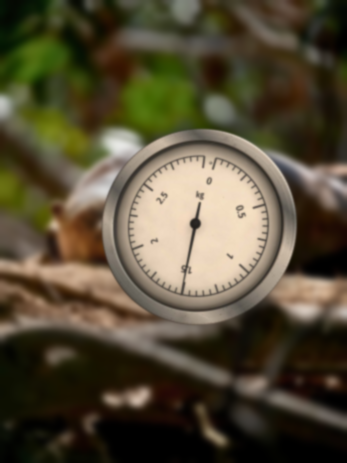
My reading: 1.5 kg
